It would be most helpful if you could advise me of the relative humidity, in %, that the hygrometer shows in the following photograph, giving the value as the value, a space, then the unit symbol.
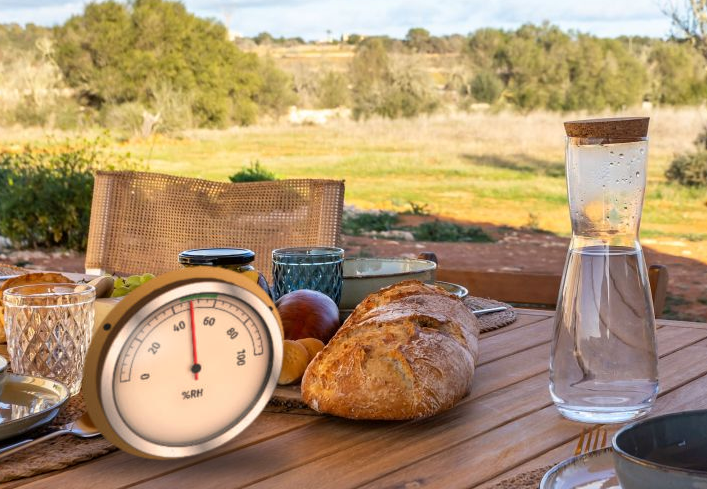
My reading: 48 %
